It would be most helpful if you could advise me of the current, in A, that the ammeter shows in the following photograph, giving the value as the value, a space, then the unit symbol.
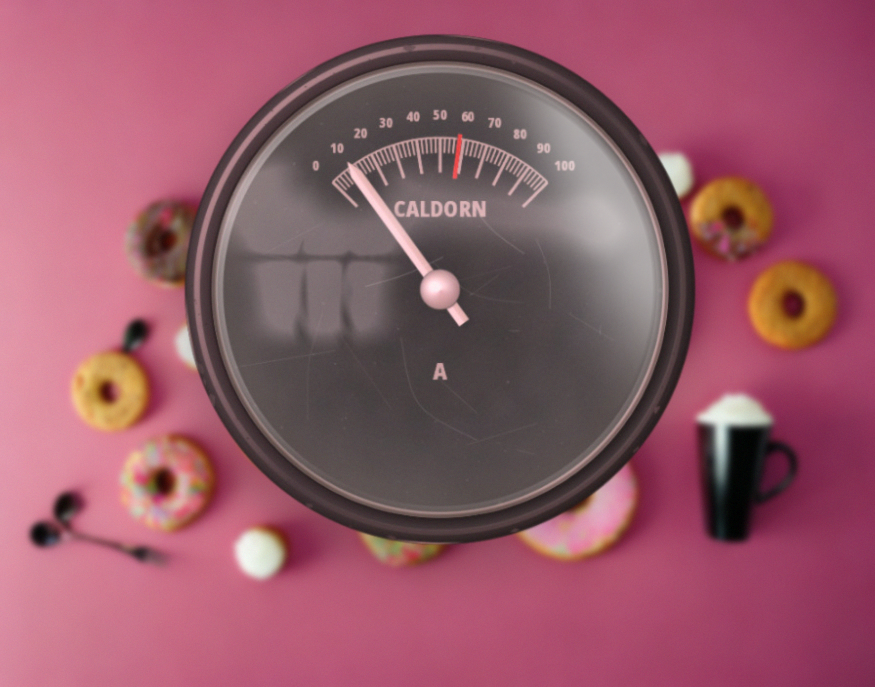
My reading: 10 A
